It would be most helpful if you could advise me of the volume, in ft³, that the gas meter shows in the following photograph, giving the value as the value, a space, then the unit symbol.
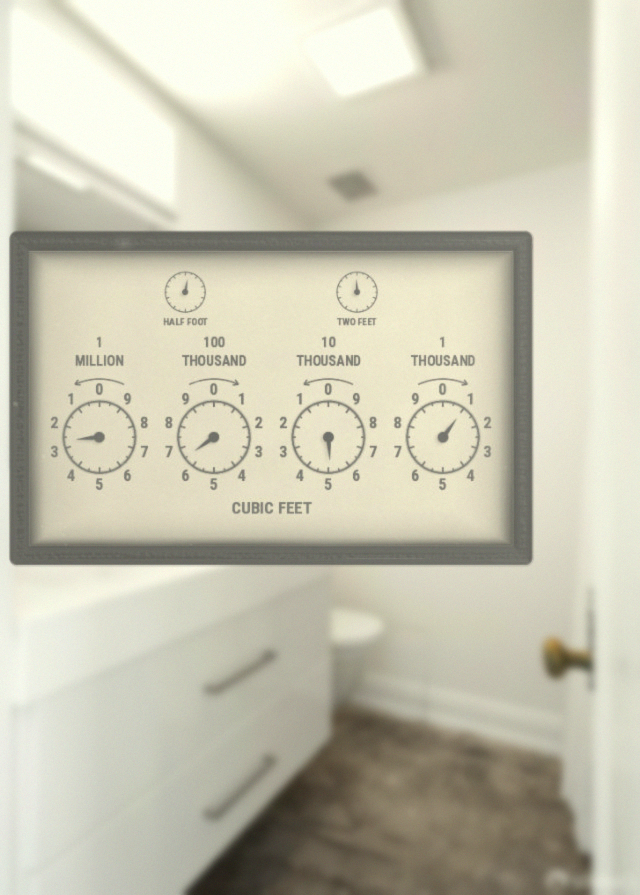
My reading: 265100 ft³
